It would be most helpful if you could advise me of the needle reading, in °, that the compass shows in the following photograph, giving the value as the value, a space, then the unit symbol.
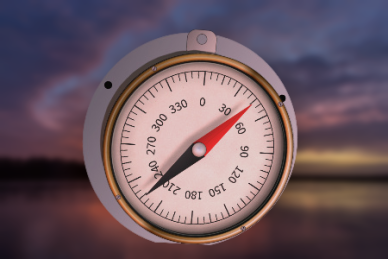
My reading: 45 °
